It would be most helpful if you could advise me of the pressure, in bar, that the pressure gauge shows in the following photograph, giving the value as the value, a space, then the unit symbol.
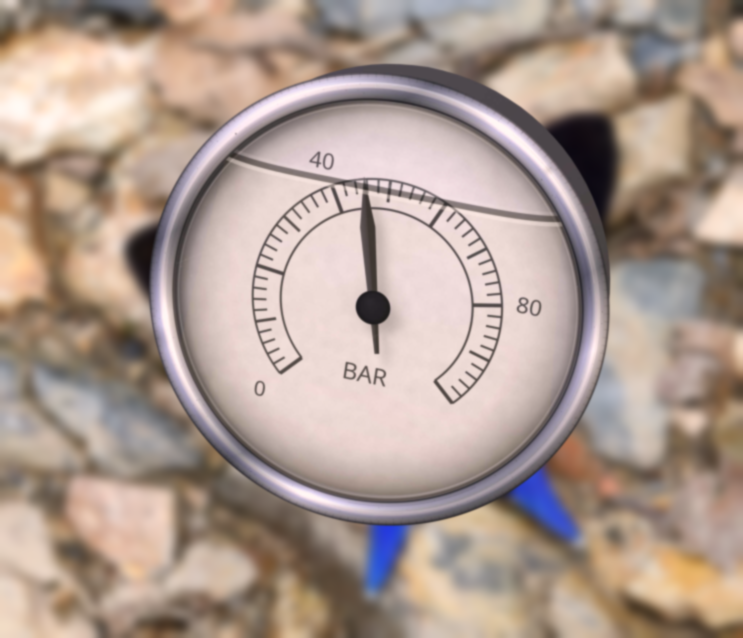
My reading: 46 bar
